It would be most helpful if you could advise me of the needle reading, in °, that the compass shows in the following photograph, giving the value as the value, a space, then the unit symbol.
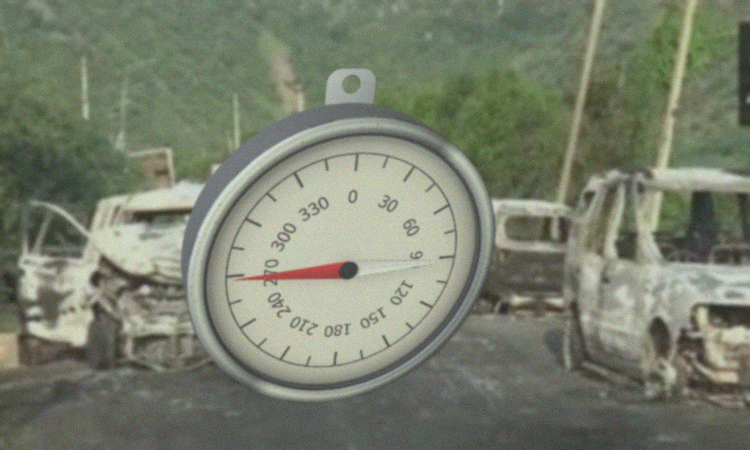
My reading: 270 °
